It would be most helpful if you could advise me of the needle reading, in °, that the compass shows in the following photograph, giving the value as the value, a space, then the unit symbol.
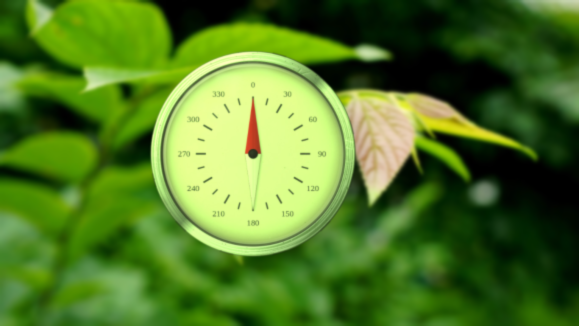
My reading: 0 °
